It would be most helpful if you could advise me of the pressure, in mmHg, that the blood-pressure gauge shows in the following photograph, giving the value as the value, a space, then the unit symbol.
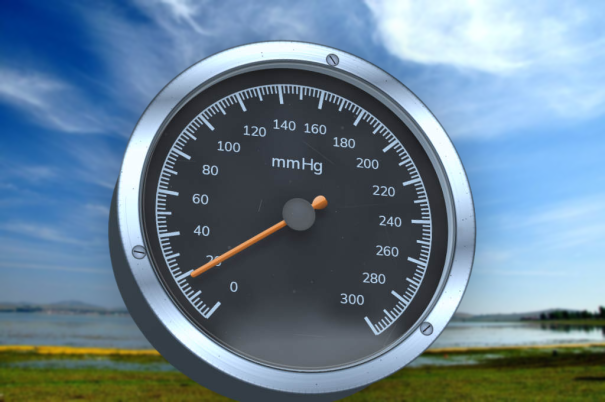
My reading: 18 mmHg
